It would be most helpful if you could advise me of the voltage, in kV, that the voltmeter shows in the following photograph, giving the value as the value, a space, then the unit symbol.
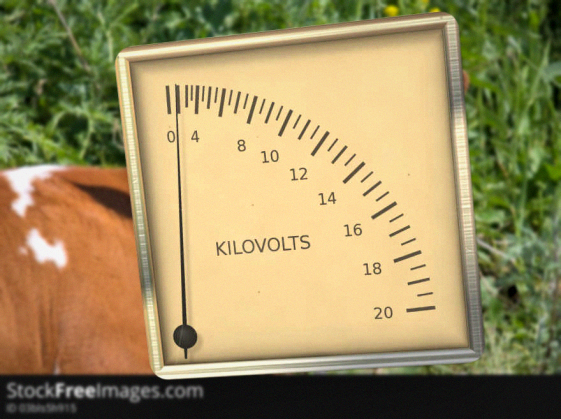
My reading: 2 kV
